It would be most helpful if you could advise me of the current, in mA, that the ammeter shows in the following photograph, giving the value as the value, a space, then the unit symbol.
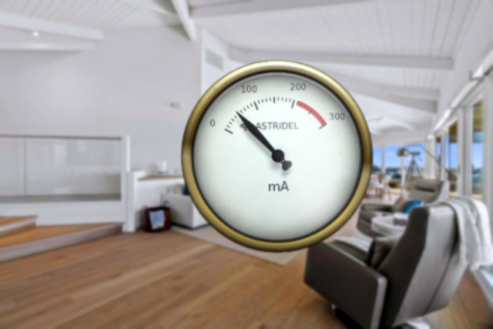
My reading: 50 mA
